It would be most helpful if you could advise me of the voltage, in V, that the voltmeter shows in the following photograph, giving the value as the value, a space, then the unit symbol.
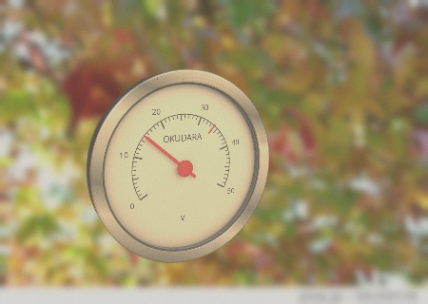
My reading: 15 V
